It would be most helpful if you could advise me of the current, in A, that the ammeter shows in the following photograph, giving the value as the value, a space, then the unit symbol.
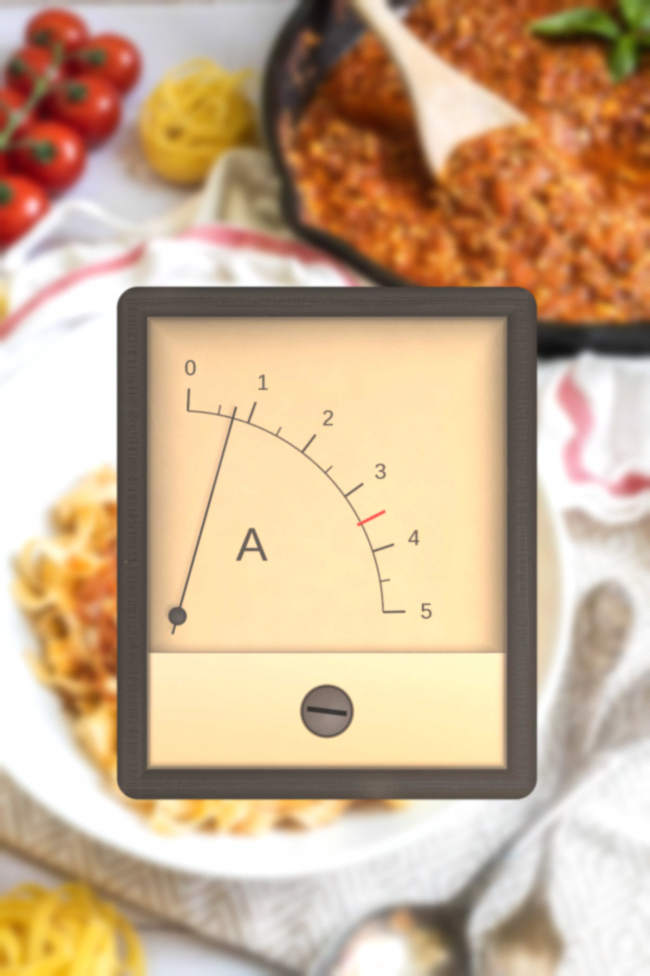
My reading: 0.75 A
